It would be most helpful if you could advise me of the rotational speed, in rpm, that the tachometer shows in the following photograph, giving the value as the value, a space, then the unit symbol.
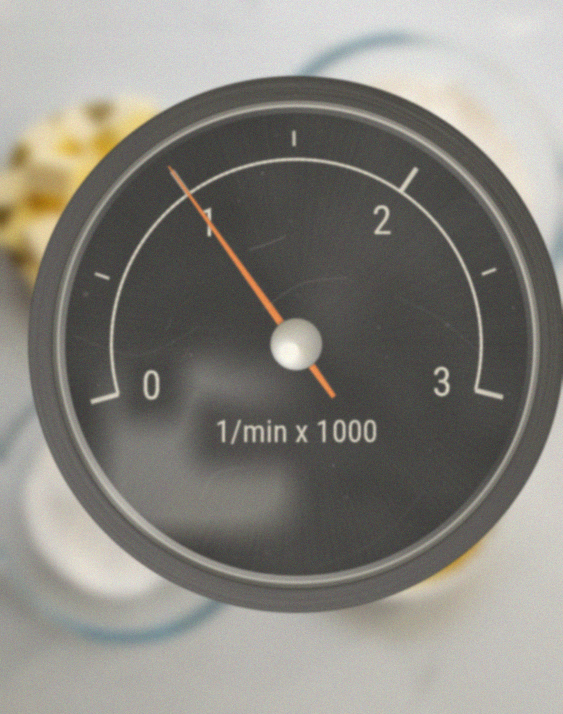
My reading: 1000 rpm
